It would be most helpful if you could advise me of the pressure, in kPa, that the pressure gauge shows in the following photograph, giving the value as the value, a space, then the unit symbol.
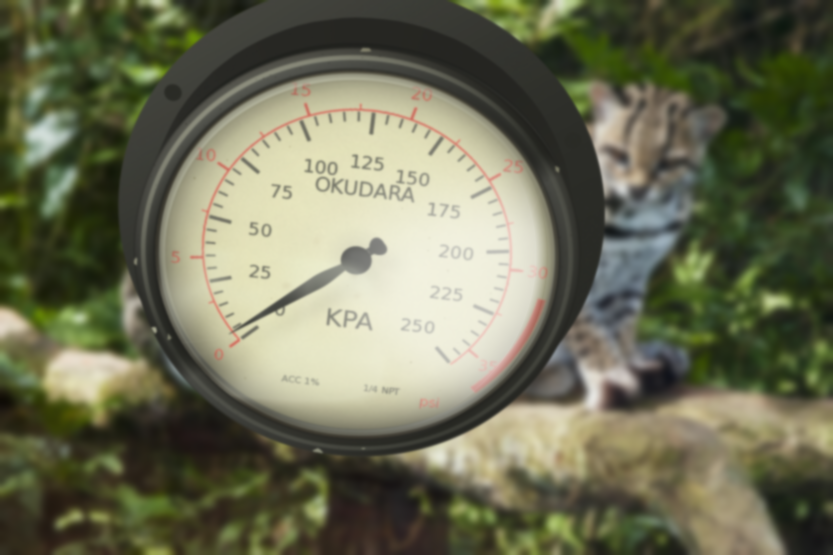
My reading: 5 kPa
